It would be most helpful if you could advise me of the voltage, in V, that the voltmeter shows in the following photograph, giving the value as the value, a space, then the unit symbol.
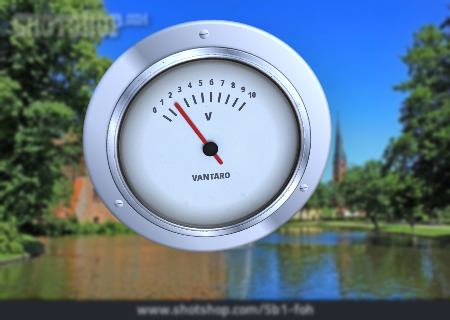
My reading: 2 V
